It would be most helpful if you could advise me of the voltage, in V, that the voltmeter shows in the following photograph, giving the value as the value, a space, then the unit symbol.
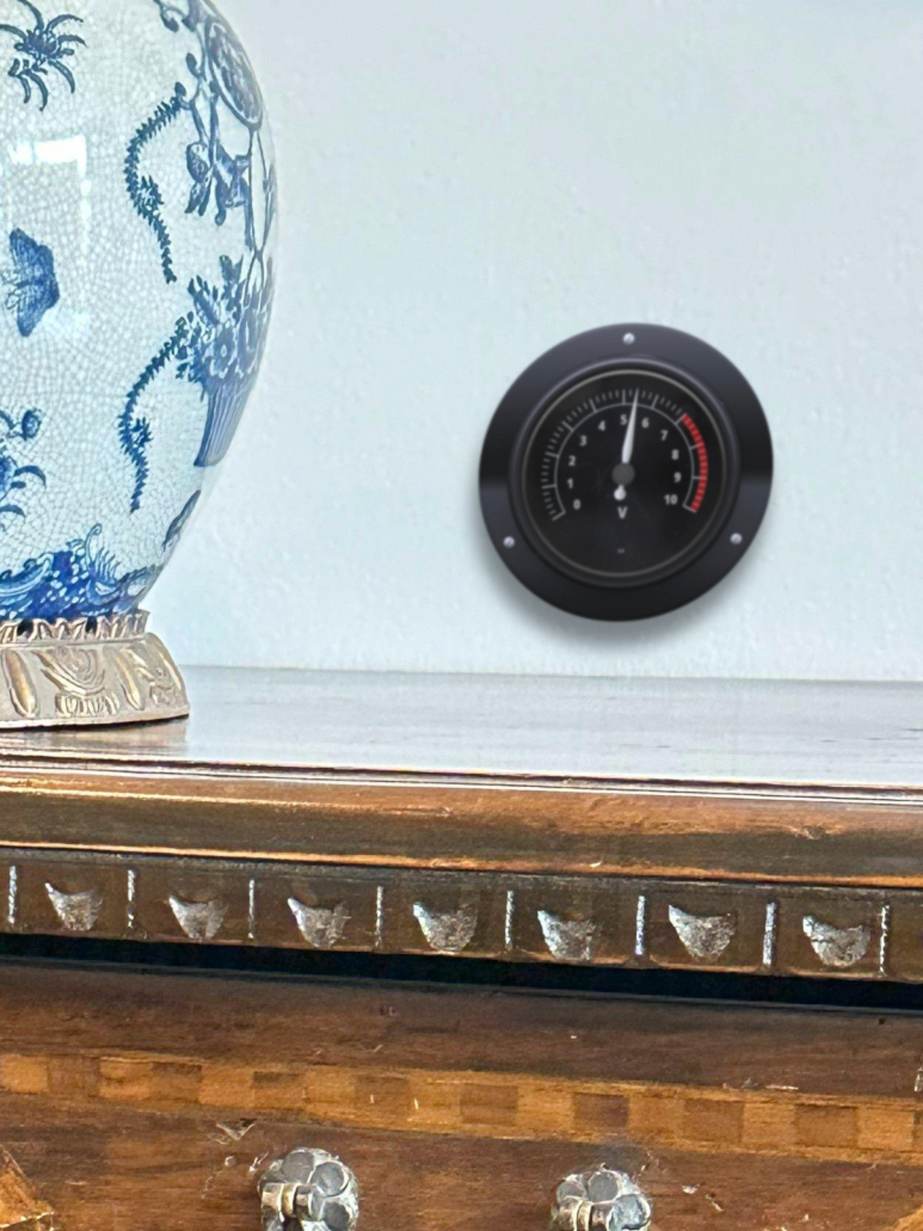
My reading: 5.4 V
